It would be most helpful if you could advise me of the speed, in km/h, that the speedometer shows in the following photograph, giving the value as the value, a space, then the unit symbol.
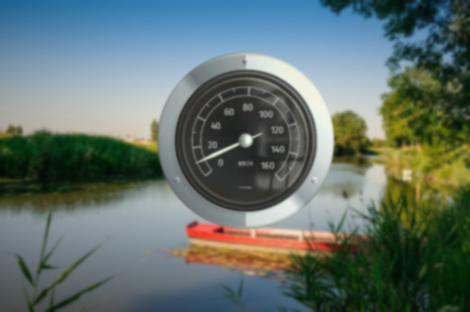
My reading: 10 km/h
